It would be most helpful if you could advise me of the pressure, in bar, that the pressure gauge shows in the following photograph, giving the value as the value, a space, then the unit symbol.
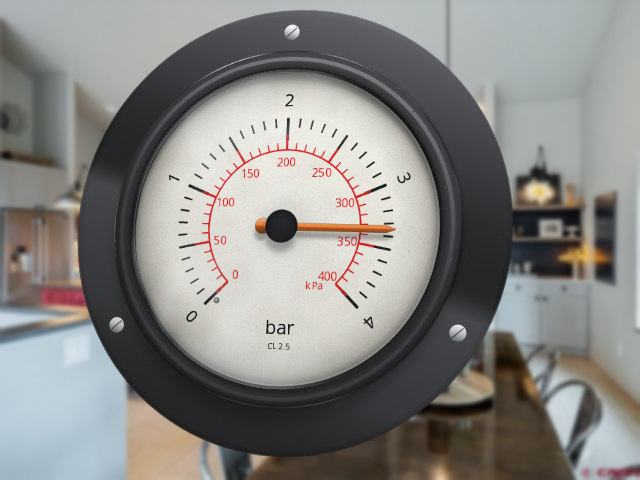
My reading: 3.35 bar
